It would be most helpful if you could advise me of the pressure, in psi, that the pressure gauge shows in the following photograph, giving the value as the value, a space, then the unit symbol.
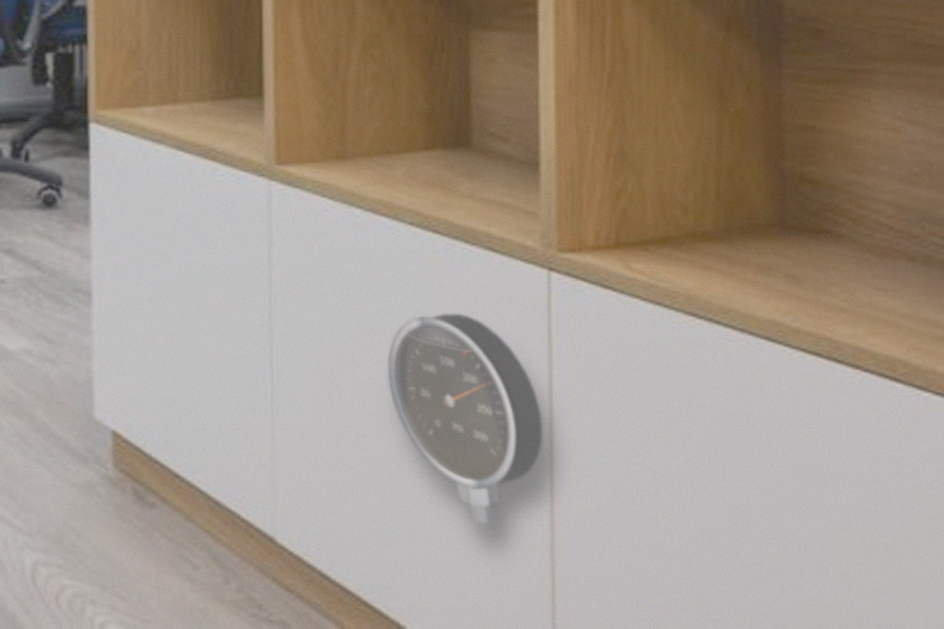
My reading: 220 psi
